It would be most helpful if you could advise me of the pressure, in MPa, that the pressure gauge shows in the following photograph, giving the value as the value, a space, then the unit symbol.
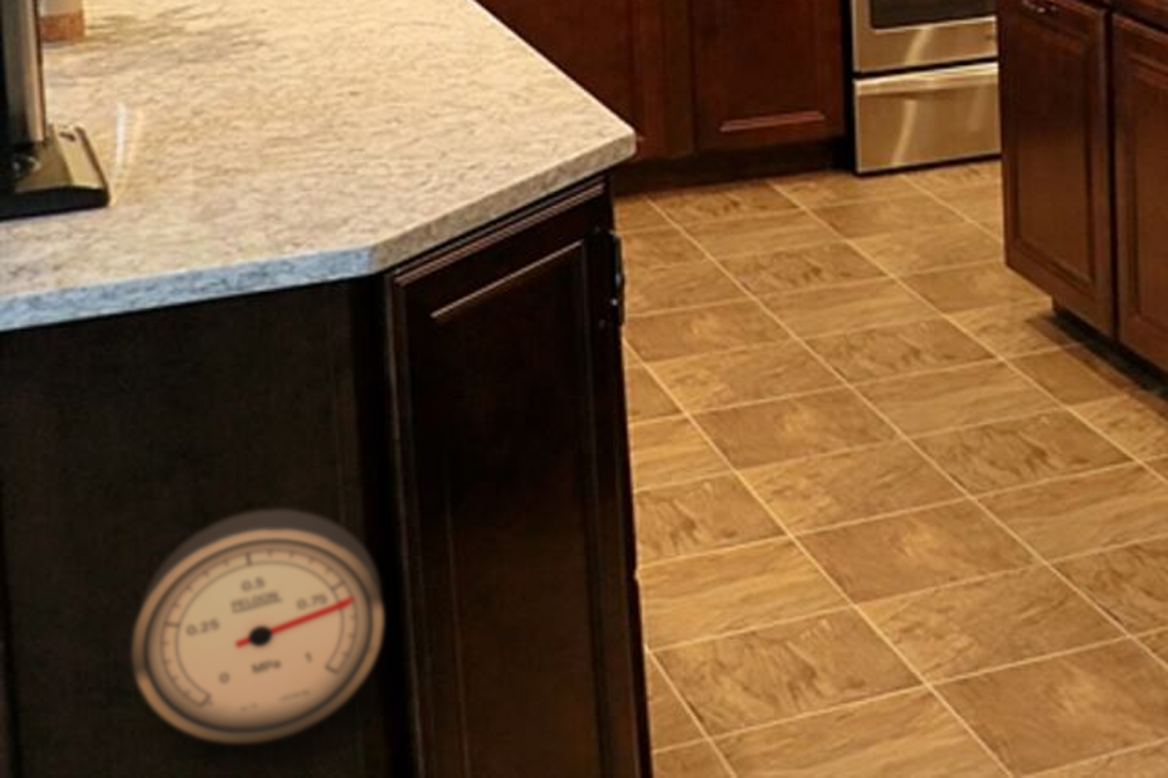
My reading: 0.8 MPa
